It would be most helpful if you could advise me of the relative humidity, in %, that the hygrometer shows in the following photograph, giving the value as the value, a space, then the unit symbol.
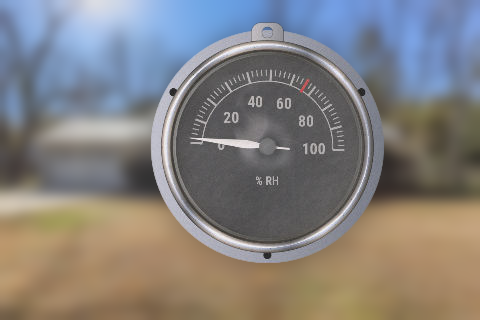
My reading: 2 %
